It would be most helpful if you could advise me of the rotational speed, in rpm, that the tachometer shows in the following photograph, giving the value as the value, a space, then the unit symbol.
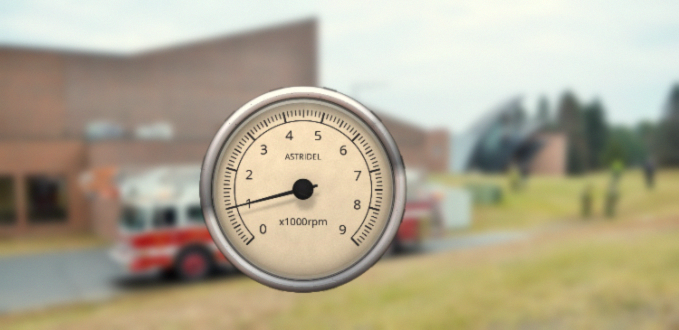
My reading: 1000 rpm
